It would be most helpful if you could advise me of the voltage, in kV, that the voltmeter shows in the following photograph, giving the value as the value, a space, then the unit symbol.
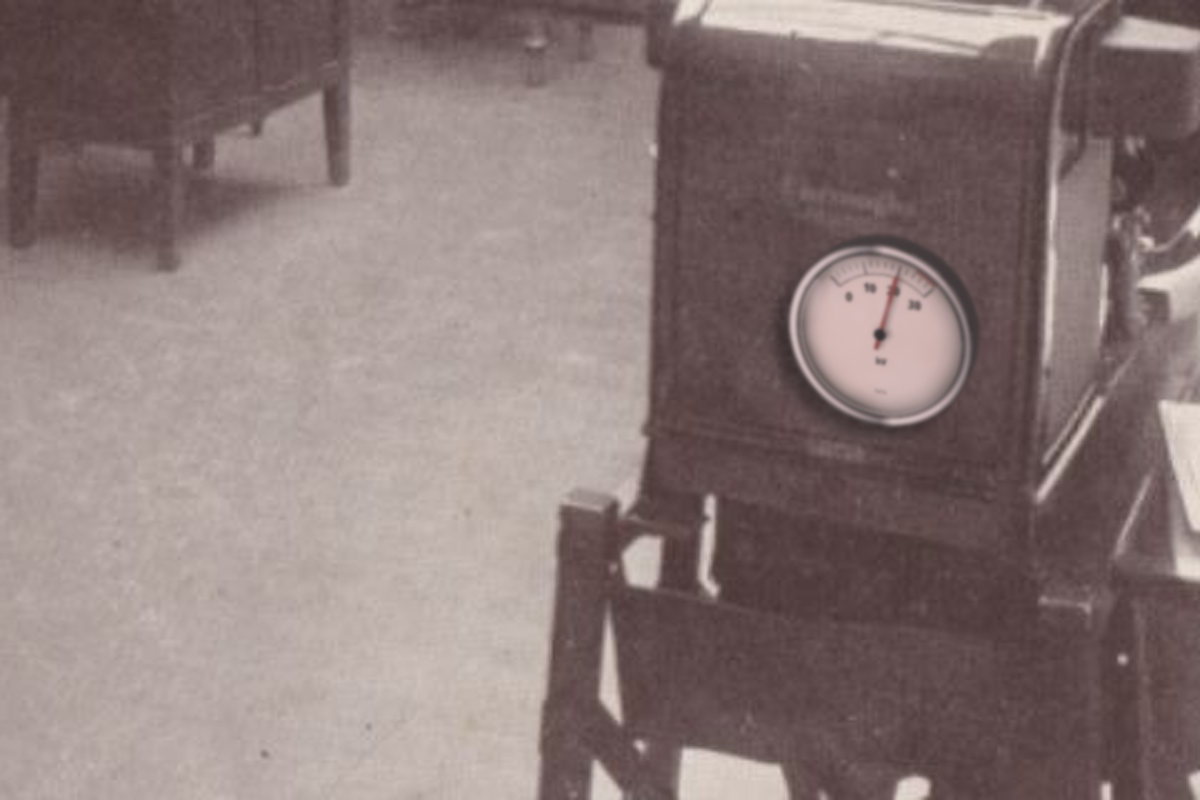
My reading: 20 kV
